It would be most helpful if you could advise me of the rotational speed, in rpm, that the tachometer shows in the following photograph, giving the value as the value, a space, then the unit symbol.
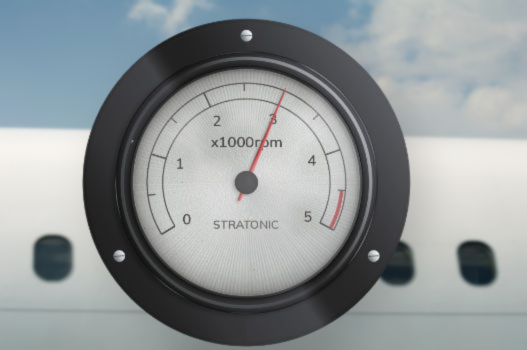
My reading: 3000 rpm
